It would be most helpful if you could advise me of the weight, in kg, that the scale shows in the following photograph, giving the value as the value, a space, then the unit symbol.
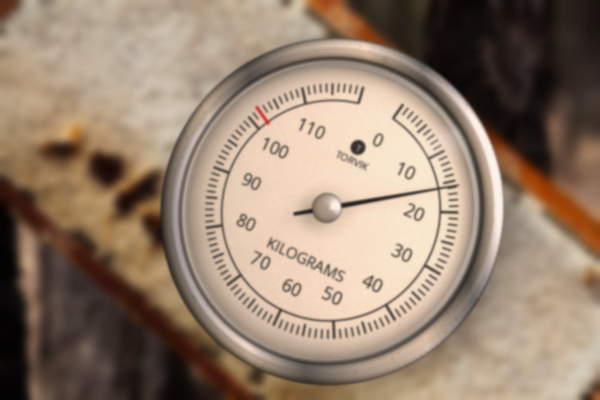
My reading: 16 kg
